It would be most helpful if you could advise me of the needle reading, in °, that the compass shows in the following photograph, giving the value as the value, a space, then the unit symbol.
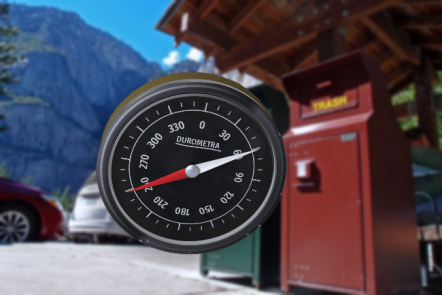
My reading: 240 °
